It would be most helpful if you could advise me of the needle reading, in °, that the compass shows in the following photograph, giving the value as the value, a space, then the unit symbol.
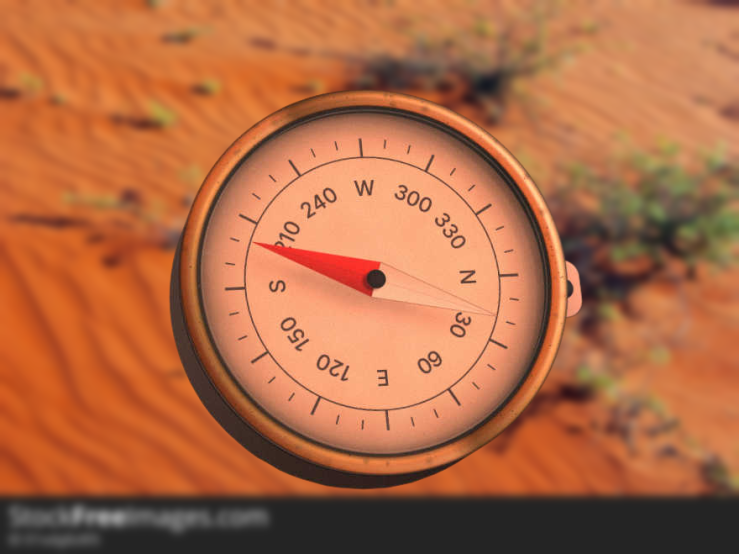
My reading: 200 °
